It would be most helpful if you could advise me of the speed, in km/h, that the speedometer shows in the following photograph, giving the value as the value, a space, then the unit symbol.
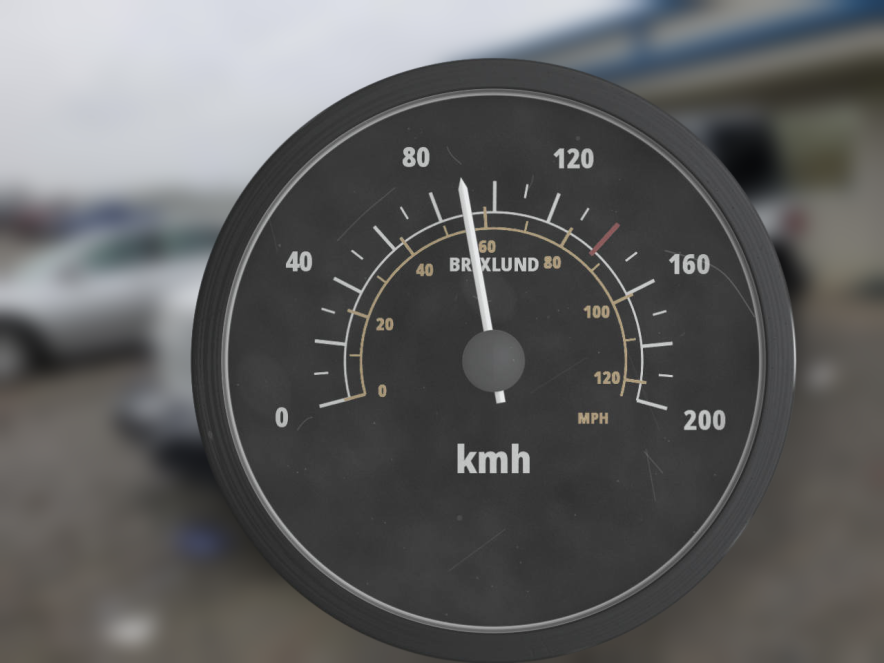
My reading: 90 km/h
